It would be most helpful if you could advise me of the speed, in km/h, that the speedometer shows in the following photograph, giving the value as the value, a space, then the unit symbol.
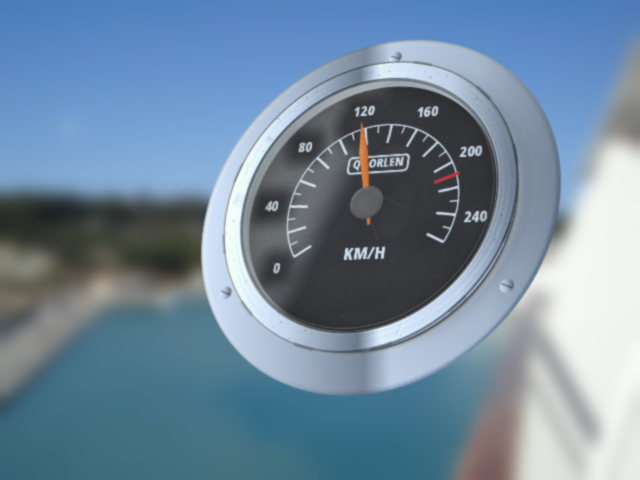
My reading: 120 km/h
